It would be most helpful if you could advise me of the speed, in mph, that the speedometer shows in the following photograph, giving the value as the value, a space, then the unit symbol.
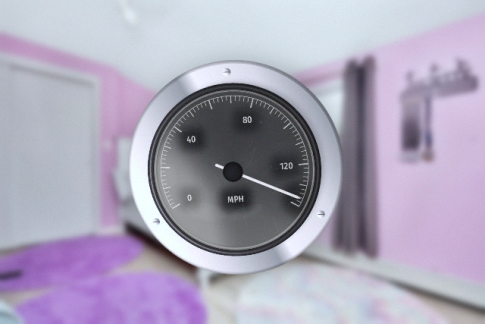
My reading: 136 mph
